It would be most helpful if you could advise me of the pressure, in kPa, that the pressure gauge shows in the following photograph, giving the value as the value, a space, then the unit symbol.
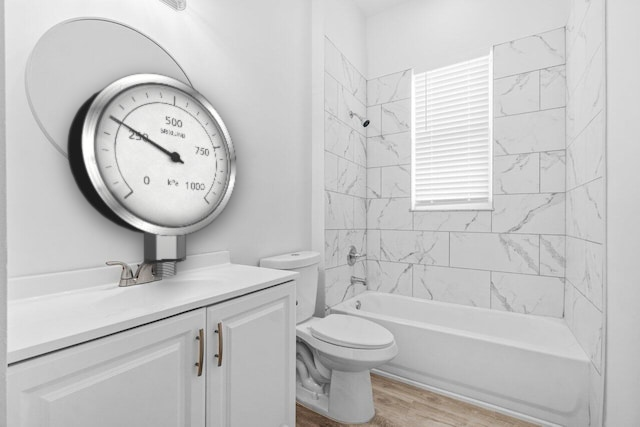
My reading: 250 kPa
